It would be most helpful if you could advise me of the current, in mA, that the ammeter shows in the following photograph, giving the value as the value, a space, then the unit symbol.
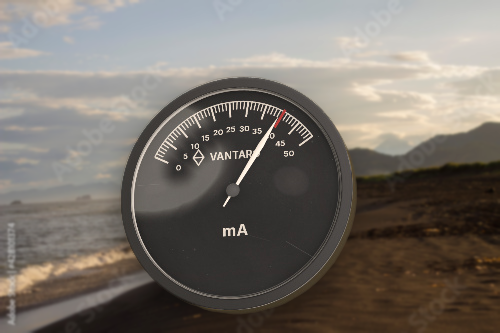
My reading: 40 mA
